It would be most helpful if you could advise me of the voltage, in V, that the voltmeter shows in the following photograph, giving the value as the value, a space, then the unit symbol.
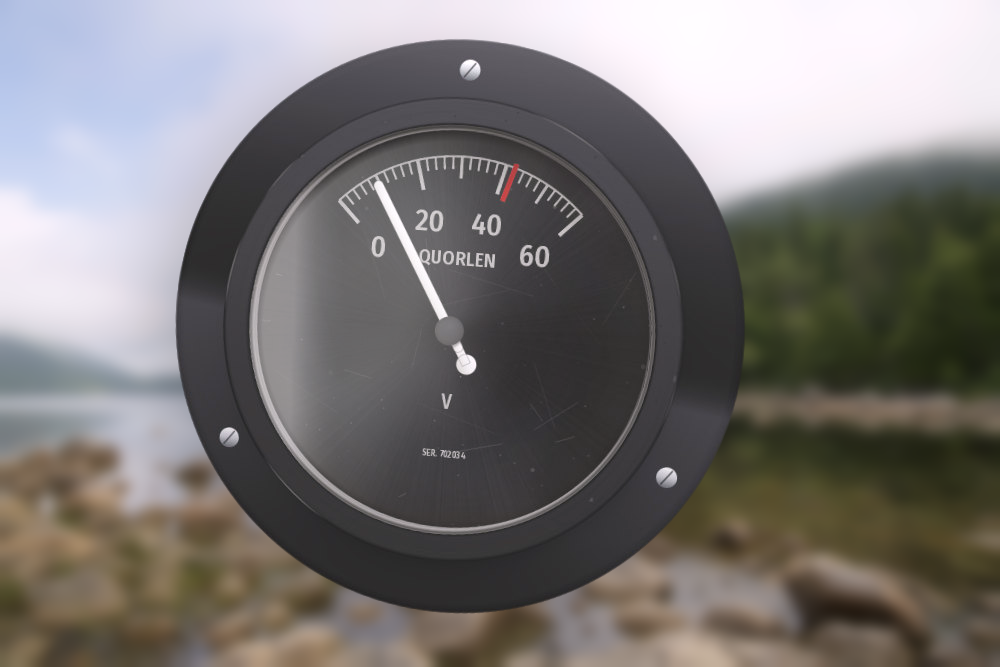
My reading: 10 V
